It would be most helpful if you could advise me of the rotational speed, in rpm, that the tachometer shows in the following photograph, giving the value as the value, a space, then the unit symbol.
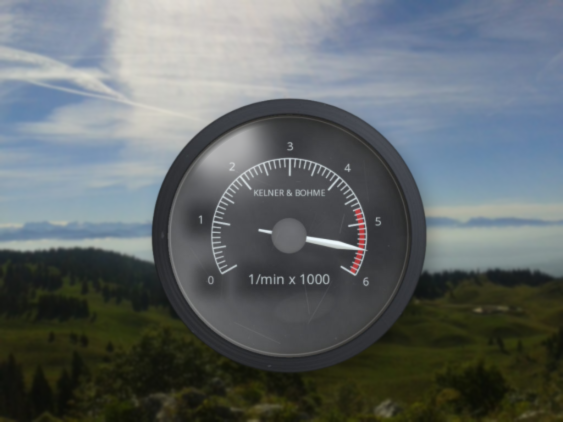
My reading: 5500 rpm
